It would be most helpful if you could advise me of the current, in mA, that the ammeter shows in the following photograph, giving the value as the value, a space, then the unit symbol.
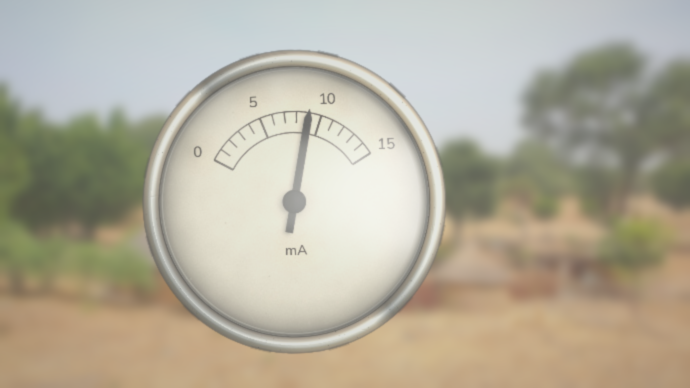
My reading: 9 mA
